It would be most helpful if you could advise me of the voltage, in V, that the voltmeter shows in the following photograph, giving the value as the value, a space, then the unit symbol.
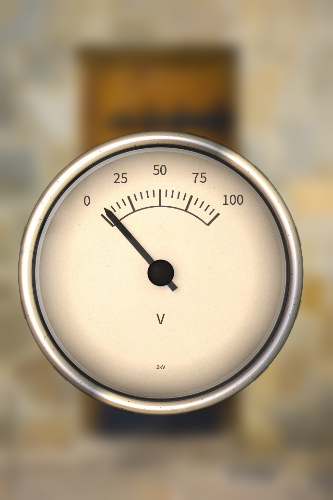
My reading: 5 V
